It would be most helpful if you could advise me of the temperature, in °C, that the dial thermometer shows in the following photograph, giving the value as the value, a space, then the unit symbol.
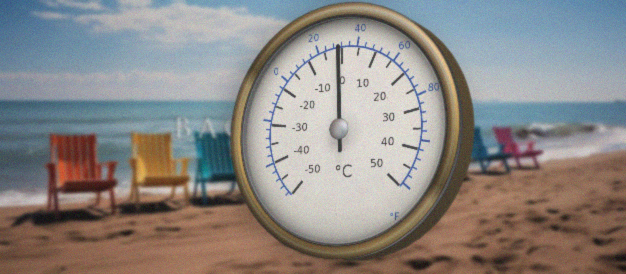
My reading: 0 °C
